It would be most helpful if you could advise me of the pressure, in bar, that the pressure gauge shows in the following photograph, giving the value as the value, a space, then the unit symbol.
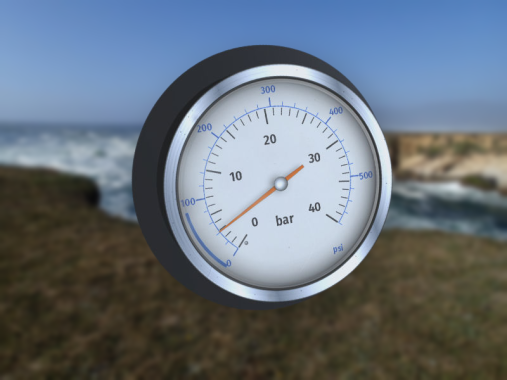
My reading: 3 bar
